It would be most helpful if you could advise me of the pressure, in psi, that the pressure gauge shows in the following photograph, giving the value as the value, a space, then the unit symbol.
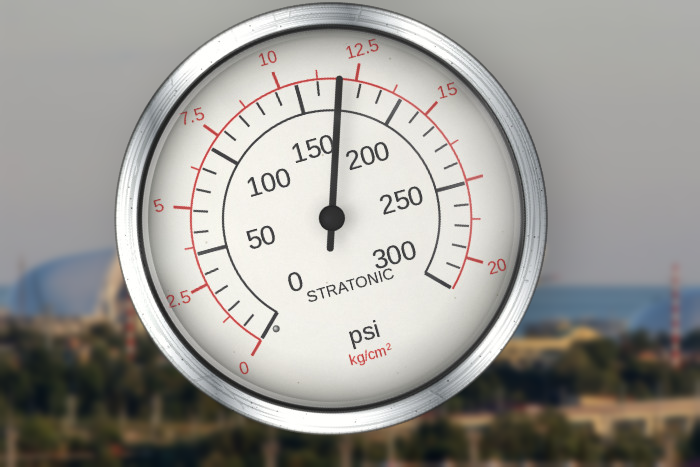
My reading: 170 psi
